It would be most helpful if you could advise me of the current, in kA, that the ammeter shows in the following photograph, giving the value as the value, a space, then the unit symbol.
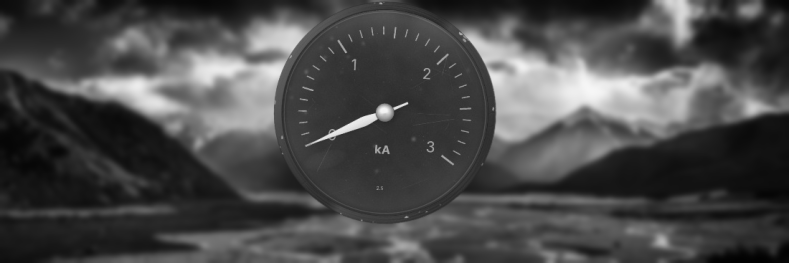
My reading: 0 kA
